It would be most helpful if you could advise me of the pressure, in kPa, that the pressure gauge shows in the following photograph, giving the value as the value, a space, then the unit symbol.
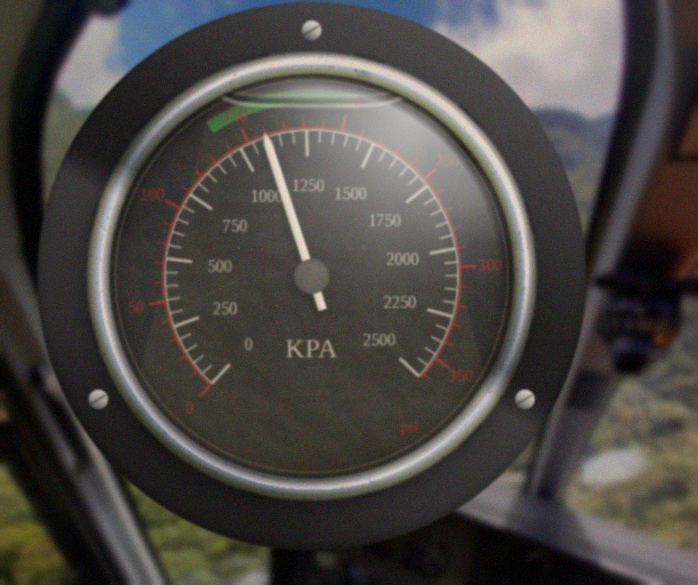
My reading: 1100 kPa
